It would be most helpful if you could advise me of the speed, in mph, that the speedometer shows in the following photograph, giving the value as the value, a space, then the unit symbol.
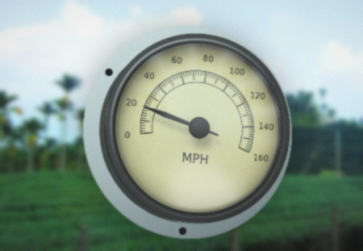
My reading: 20 mph
